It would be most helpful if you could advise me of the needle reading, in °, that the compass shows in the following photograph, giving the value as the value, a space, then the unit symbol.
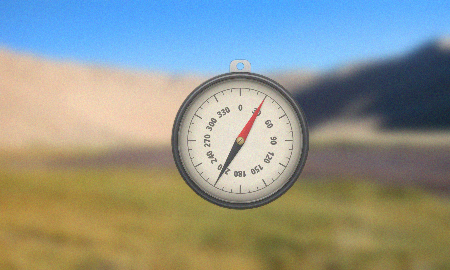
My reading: 30 °
